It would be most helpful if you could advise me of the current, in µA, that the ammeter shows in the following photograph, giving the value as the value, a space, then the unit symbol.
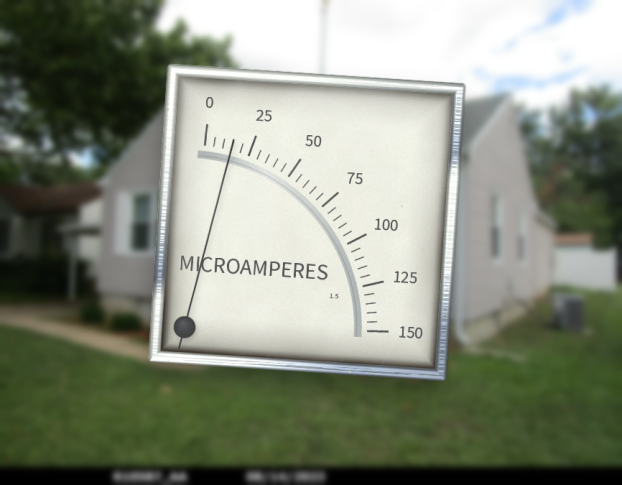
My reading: 15 µA
